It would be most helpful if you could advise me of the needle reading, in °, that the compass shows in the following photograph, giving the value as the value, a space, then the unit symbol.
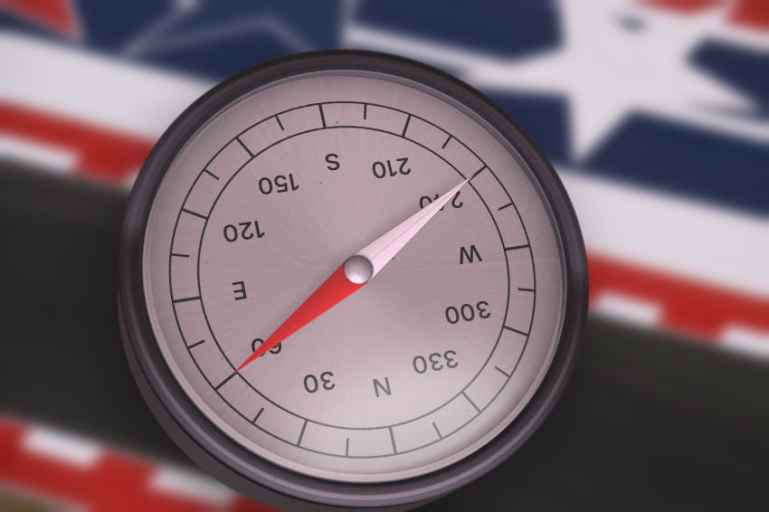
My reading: 60 °
